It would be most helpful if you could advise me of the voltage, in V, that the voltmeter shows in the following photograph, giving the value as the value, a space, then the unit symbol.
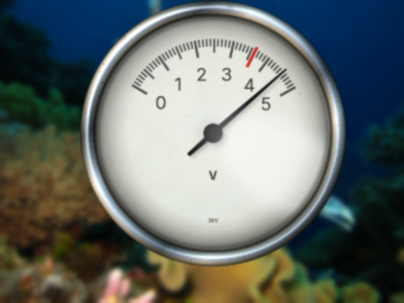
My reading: 4.5 V
